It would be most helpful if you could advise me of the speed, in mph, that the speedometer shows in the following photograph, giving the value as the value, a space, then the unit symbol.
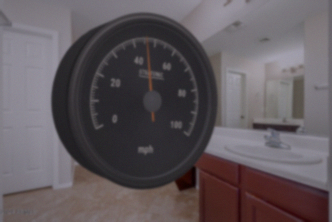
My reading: 45 mph
